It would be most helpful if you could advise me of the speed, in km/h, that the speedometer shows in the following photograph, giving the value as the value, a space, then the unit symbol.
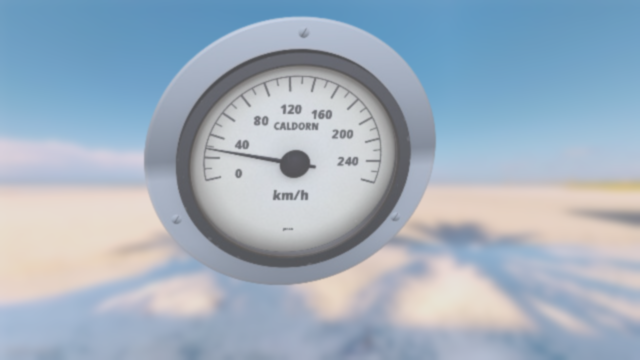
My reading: 30 km/h
